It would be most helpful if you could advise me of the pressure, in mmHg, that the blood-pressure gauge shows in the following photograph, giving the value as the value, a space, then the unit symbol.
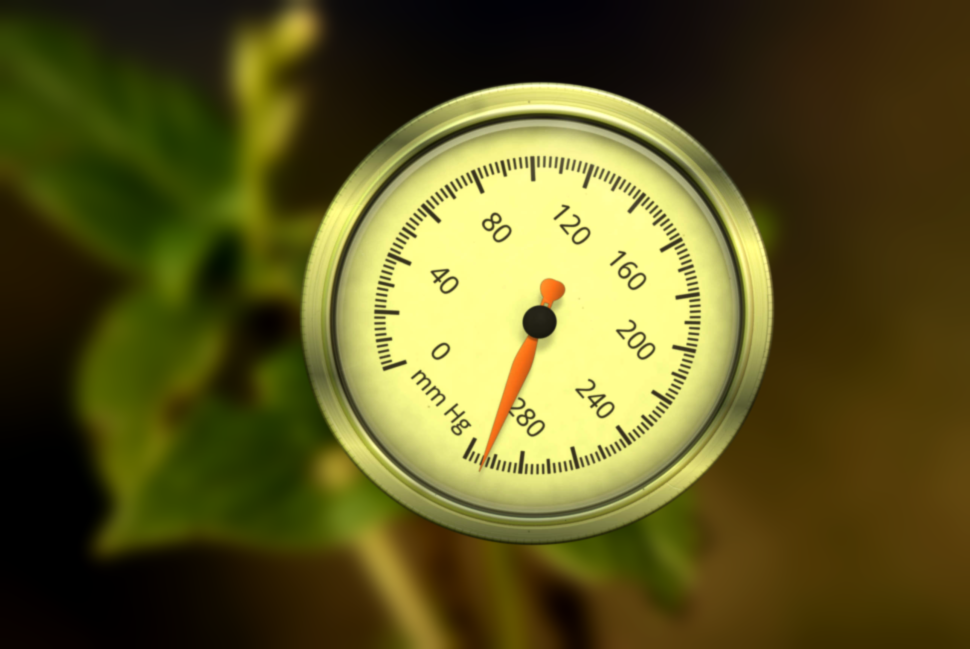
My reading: 294 mmHg
